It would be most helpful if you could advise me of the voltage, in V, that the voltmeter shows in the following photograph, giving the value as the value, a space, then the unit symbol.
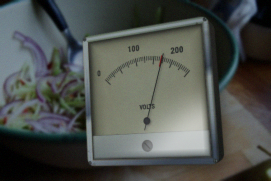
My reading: 175 V
